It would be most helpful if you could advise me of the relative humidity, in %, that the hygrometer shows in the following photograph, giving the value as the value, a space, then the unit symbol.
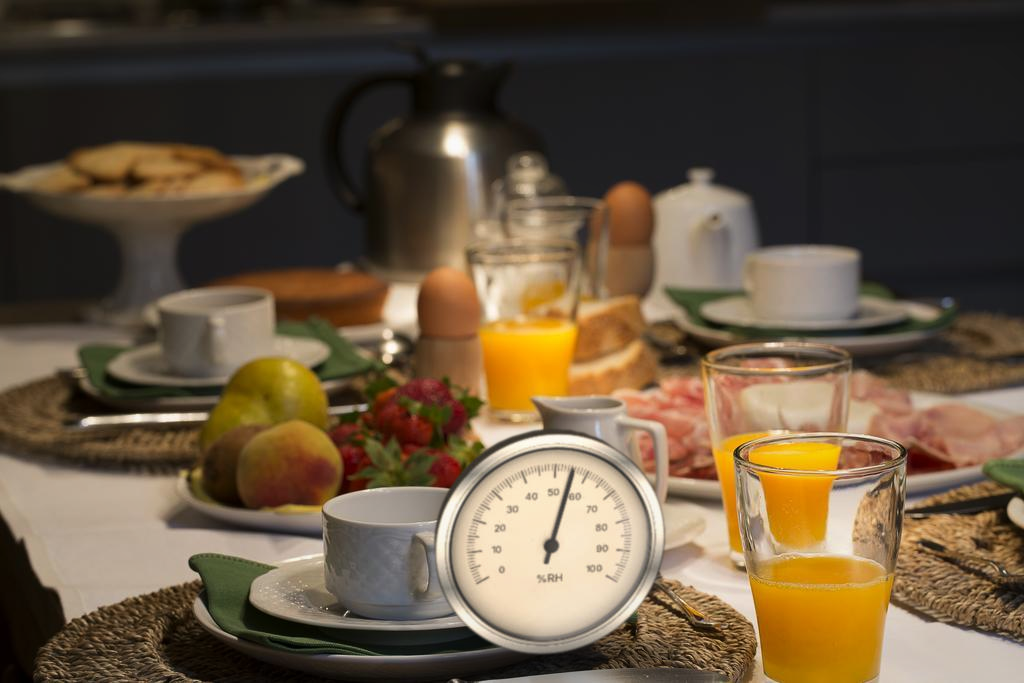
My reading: 55 %
